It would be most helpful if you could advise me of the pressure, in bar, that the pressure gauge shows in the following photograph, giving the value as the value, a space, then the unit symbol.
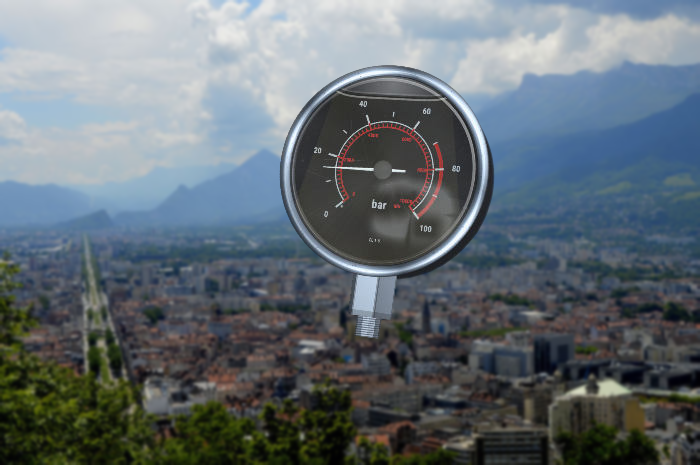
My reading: 15 bar
